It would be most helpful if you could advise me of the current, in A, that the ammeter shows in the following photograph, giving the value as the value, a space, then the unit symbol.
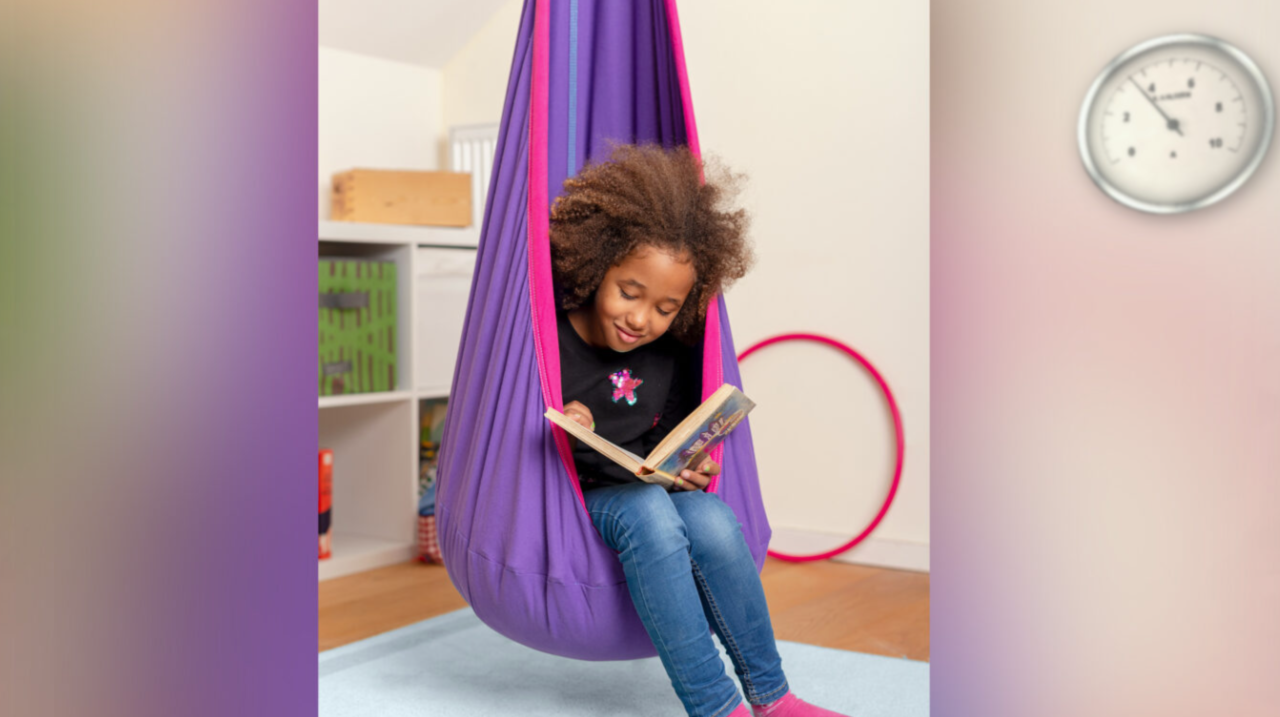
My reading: 3.5 A
